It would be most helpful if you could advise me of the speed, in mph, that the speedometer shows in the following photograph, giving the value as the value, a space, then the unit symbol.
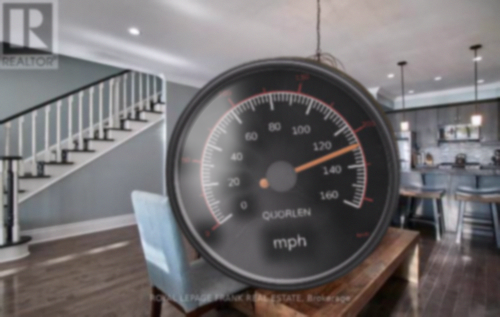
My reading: 130 mph
